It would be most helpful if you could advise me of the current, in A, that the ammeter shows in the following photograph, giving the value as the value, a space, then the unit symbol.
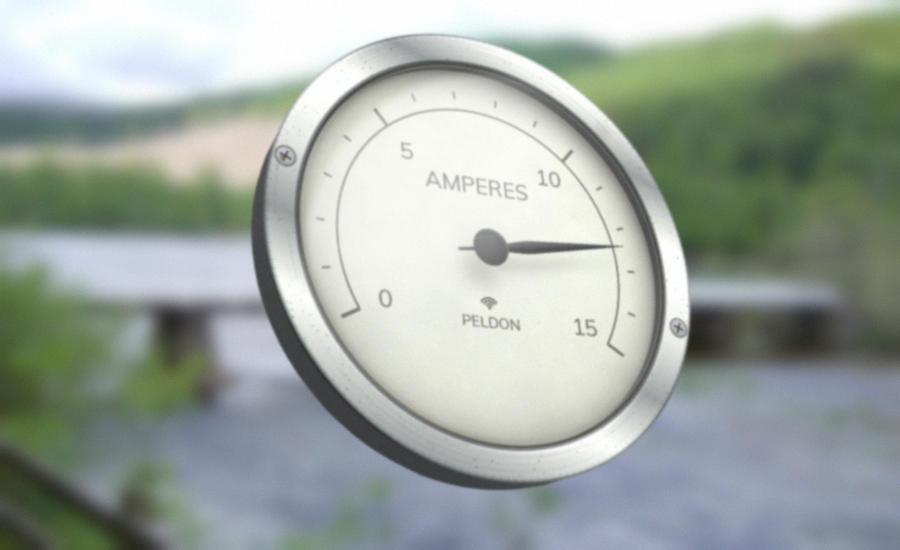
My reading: 12.5 A
